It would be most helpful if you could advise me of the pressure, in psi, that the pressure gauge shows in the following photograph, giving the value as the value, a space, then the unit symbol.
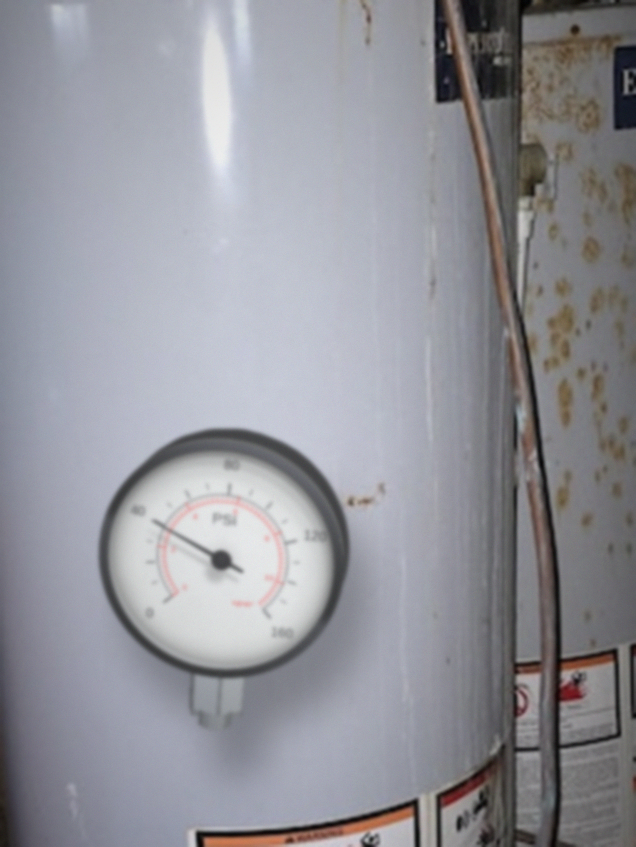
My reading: 40 psi
